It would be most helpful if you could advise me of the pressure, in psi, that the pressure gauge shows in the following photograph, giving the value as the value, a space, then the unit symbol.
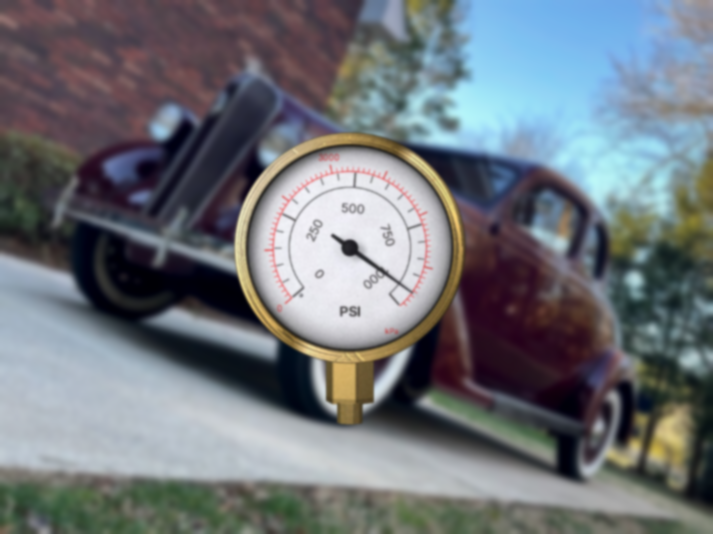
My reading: 950 psi
